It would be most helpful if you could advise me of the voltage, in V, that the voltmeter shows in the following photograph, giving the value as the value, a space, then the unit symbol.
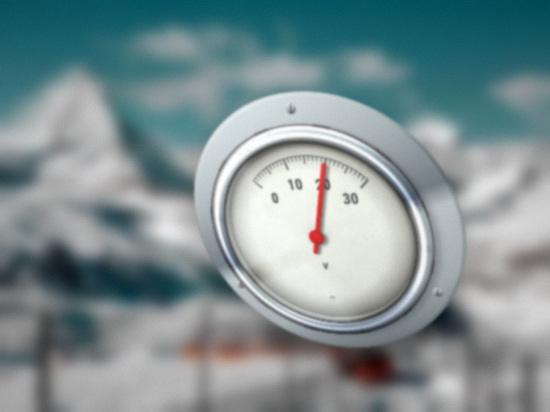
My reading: 20 V
